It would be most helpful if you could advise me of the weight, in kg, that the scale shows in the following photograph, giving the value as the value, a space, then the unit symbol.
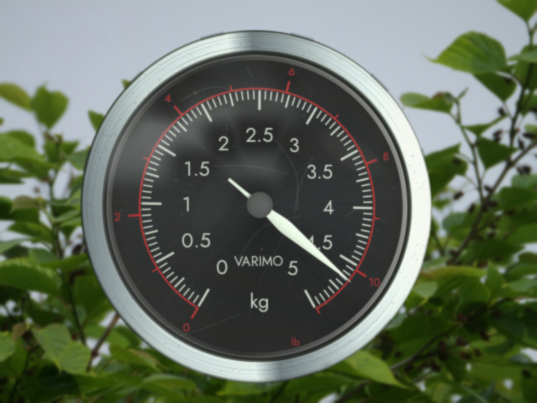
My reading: 4.65 kg
